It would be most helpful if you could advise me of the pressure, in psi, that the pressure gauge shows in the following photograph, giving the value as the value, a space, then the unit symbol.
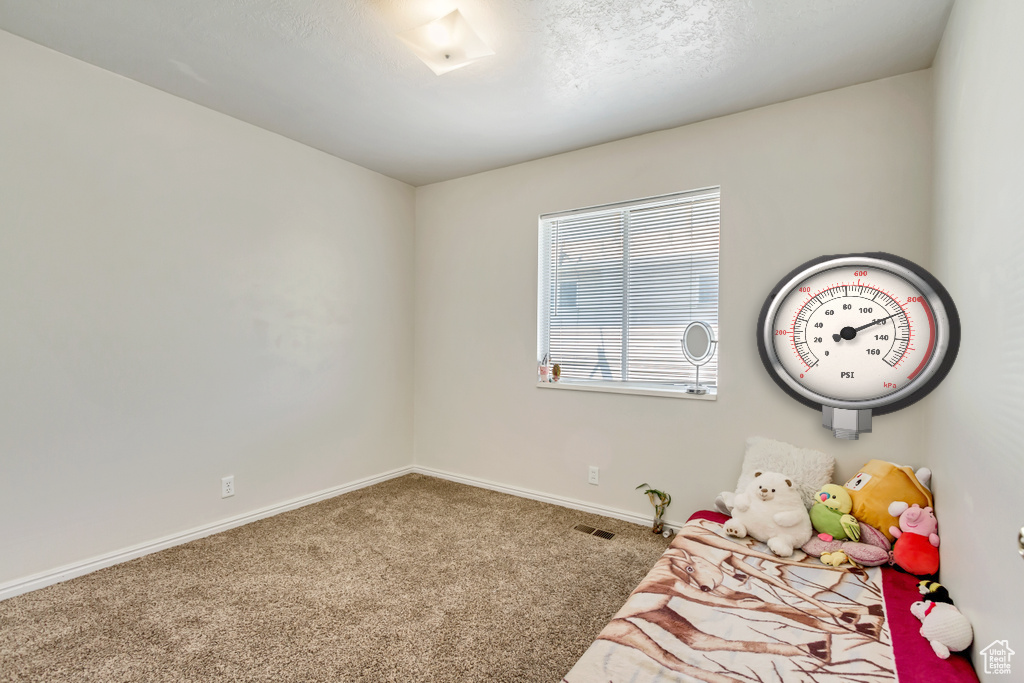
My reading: 120 psi
